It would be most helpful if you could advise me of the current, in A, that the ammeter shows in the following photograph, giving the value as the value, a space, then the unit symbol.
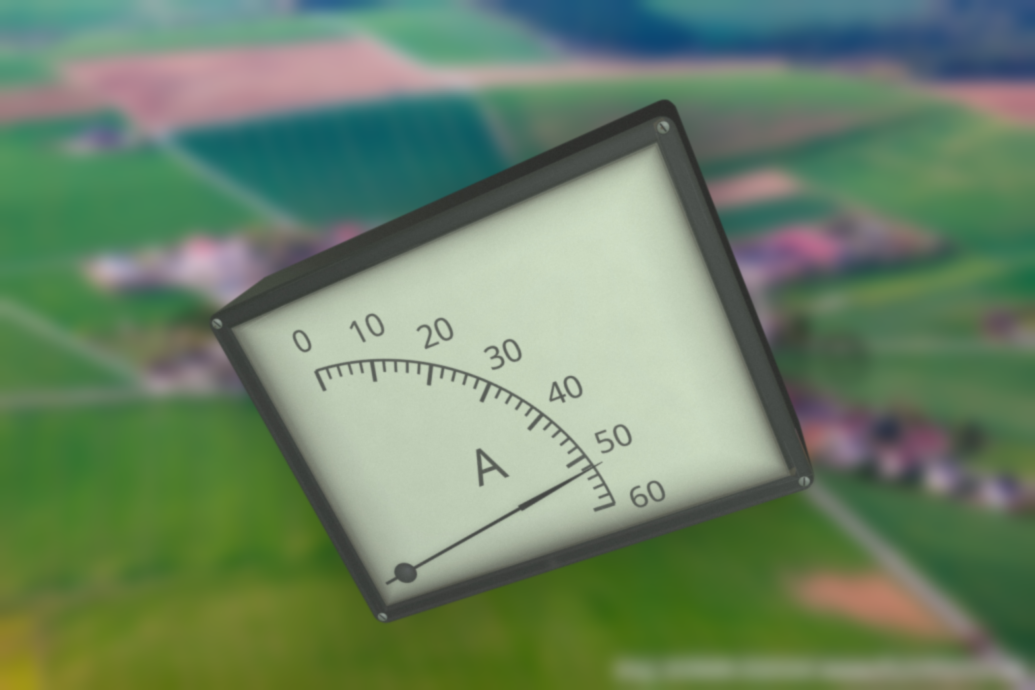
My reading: 52 A
